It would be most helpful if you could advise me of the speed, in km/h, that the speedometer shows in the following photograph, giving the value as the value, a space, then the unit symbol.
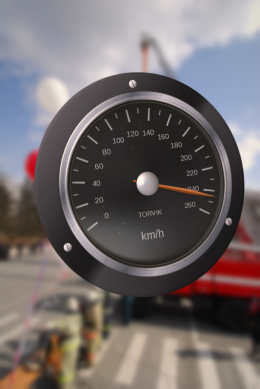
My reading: 245 km/h
